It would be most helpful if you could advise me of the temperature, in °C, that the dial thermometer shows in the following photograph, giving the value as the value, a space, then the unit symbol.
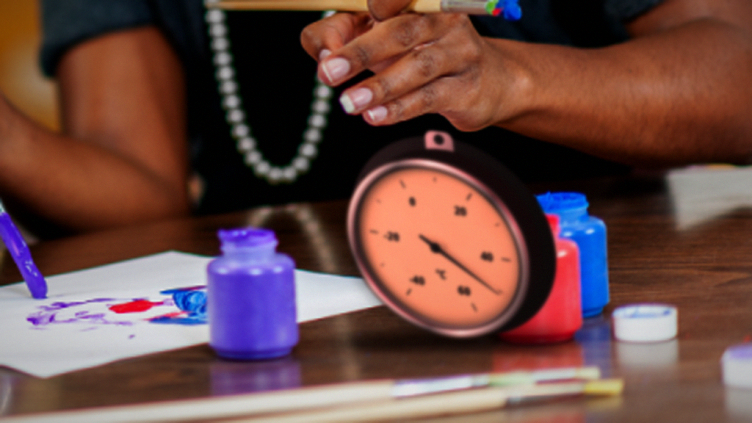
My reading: 50 °C
